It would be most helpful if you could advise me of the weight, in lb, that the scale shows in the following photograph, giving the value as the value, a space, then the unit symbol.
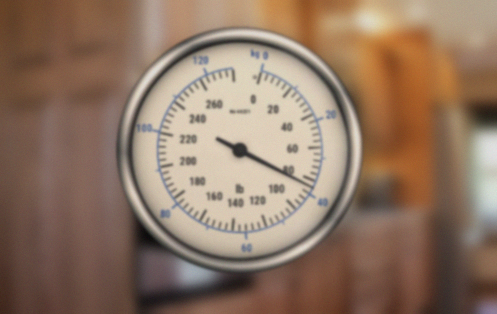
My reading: 84 lb
